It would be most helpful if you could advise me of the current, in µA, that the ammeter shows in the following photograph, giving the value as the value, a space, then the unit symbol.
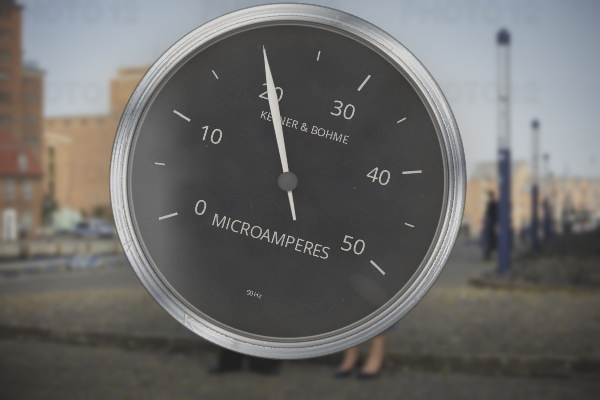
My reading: 20 µA
